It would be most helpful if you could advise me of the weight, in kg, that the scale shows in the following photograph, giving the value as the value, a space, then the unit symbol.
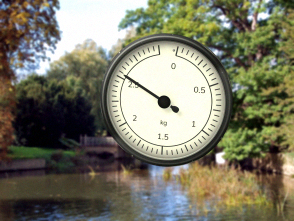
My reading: 2.55 kg
